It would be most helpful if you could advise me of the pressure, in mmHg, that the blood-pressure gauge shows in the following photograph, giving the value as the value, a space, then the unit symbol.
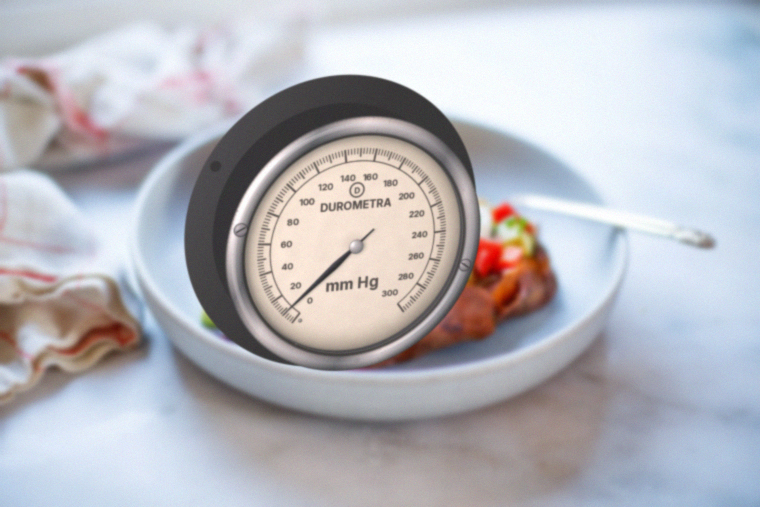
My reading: 10 mmHg
